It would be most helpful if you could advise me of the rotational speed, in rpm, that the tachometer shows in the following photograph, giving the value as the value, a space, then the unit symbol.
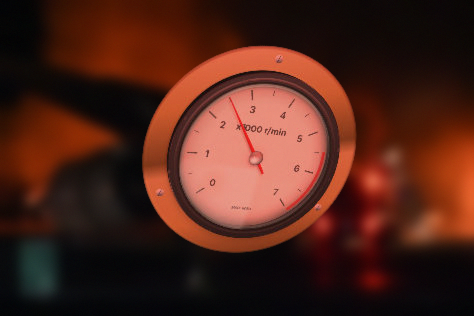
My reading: 2500 rpm
